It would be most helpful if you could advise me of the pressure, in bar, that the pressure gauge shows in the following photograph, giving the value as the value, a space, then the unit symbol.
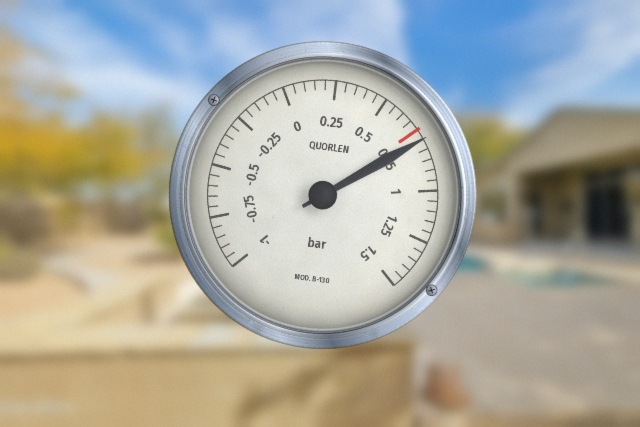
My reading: 0.75 bar
